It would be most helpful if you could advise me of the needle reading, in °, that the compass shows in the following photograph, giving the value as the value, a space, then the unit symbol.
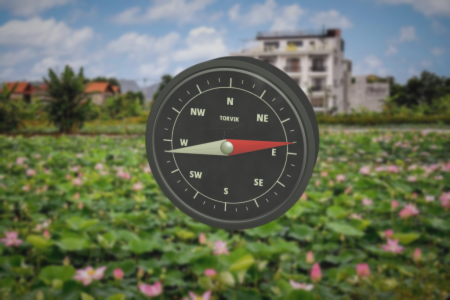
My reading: 80 °
